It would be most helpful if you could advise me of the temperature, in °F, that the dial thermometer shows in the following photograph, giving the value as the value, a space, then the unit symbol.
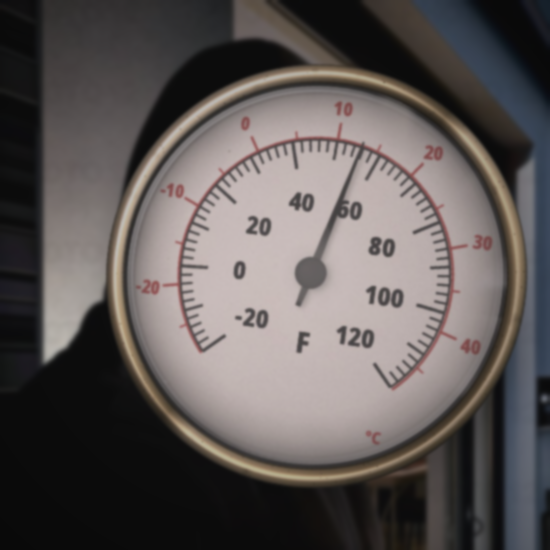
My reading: 56 °F
